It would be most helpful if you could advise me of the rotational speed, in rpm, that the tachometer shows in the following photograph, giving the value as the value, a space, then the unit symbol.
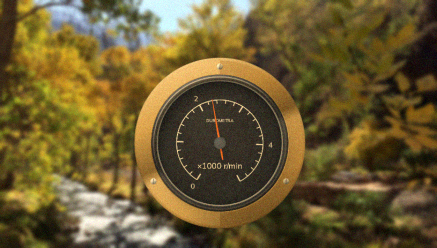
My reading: 2300 rpm
